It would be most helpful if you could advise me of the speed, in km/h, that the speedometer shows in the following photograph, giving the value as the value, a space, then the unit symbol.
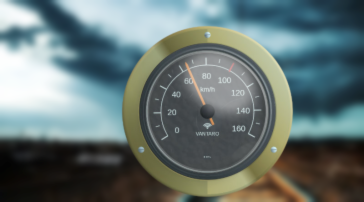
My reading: 65 km/h
